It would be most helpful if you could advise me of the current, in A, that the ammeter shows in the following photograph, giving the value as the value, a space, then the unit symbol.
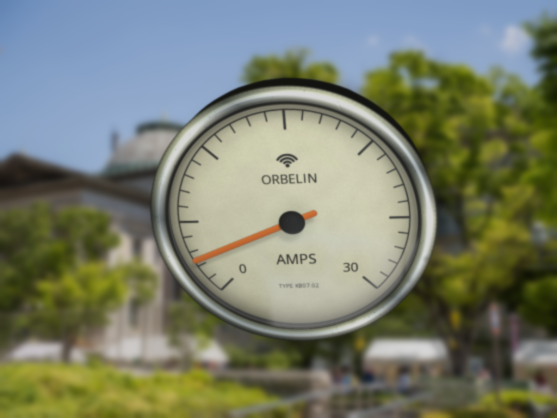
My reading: 2.5 A
